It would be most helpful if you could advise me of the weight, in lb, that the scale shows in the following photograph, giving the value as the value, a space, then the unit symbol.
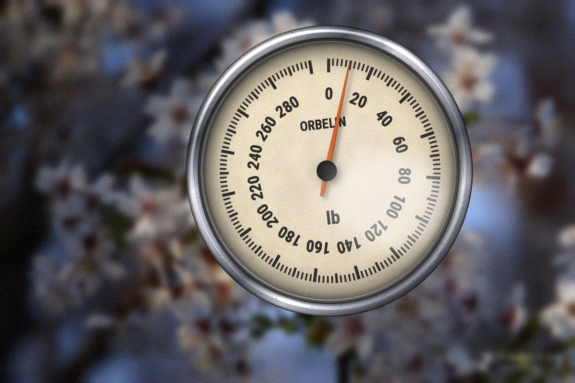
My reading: 10 lb
